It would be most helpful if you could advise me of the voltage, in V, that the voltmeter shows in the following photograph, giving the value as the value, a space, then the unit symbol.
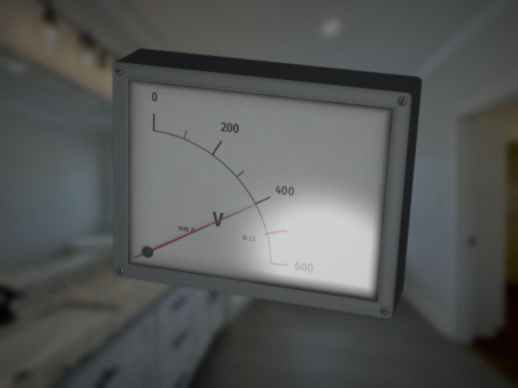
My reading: 400 V
